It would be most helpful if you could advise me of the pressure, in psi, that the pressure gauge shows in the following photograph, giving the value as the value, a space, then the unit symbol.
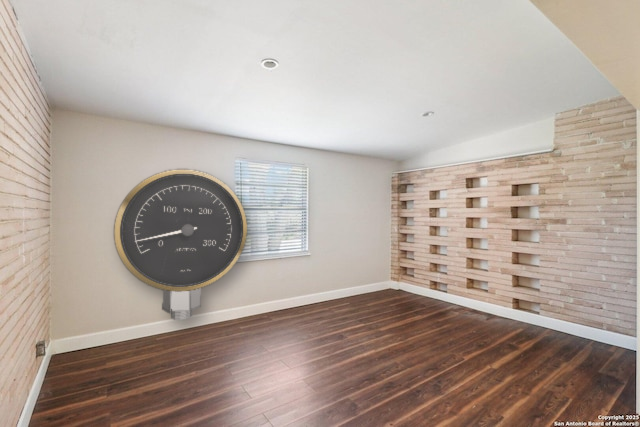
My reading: 20 psi
